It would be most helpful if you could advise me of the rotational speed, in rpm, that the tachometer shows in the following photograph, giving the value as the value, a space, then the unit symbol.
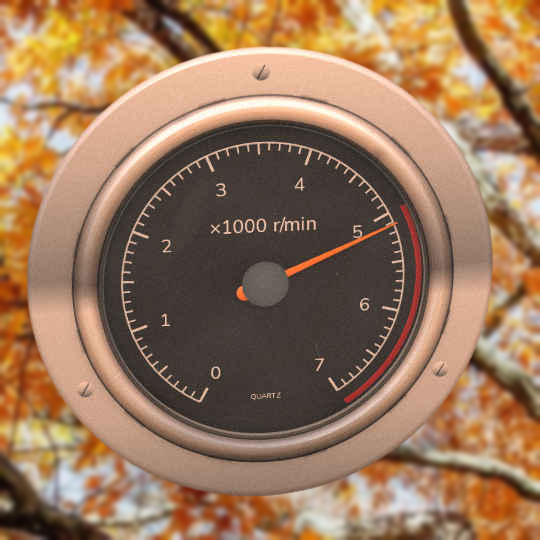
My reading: 5100 rpm
